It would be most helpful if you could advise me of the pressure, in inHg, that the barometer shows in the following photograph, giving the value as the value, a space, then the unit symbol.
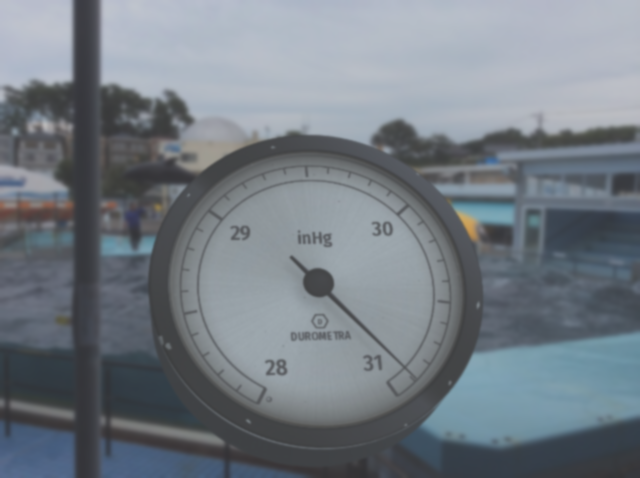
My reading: 30.9 inHg
